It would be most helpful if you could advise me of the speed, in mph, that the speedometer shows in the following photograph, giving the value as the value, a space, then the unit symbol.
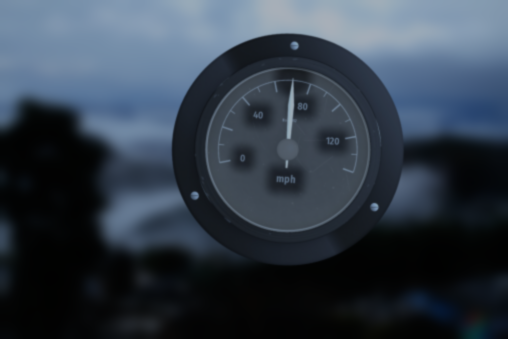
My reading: 70 mph
